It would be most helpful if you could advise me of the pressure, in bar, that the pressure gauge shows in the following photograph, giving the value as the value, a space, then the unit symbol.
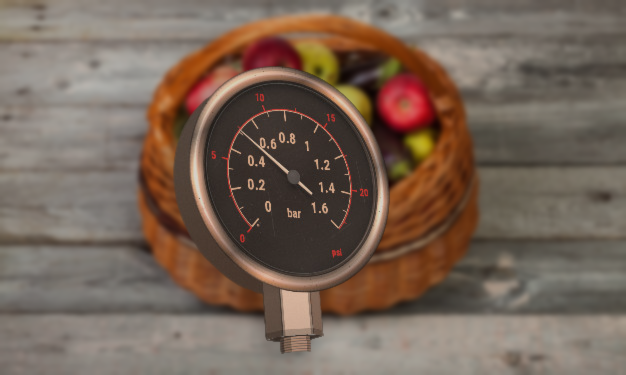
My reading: 0.5 bar
